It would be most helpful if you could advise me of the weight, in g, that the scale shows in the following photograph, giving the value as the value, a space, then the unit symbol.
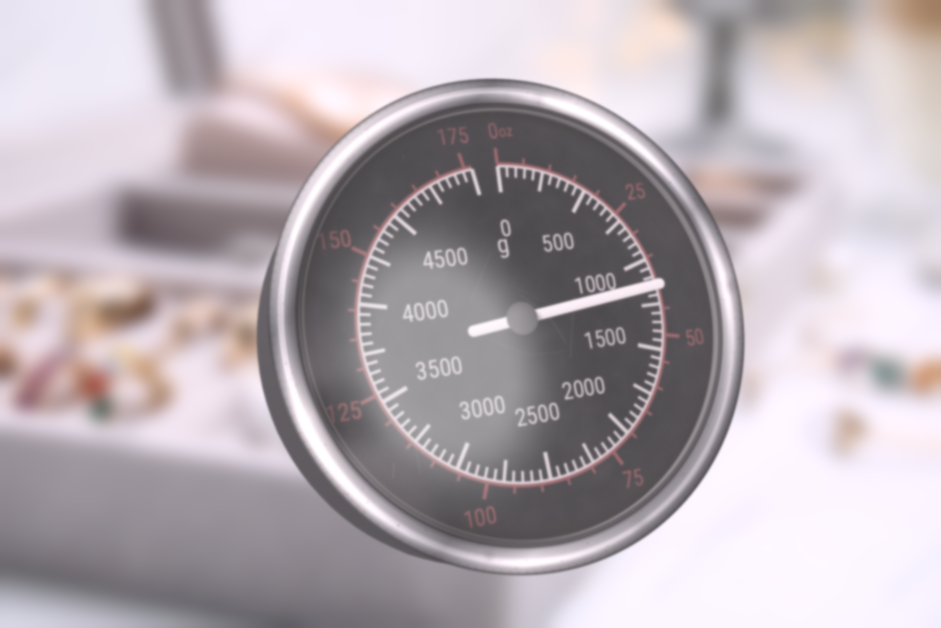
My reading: 1150 g
